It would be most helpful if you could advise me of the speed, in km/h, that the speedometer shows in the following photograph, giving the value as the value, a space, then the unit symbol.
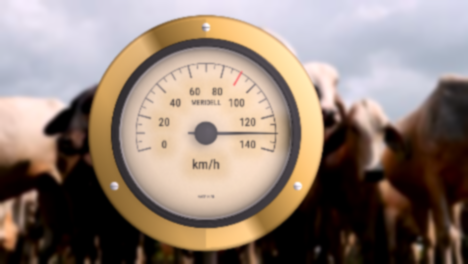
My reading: 130 km/h
